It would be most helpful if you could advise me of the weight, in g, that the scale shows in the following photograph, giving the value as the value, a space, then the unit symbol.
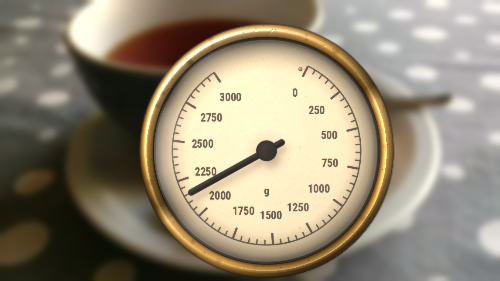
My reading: 2150 g
